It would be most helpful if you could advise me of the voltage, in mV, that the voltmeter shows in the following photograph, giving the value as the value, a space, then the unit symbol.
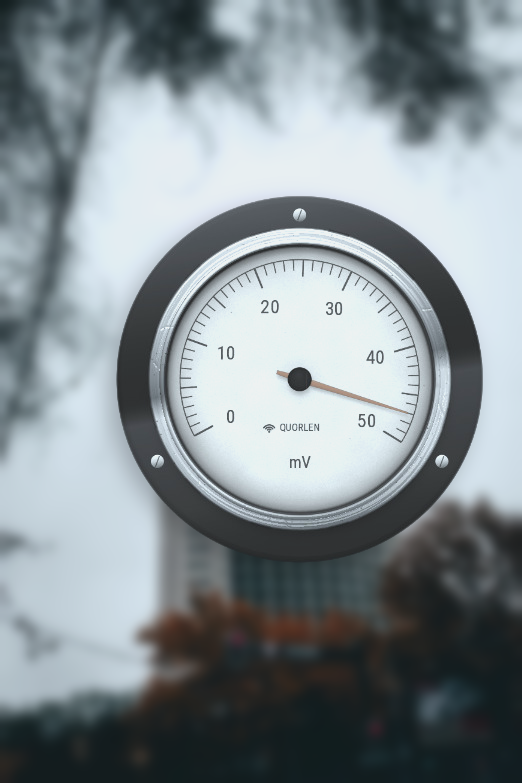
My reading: 47 mV
